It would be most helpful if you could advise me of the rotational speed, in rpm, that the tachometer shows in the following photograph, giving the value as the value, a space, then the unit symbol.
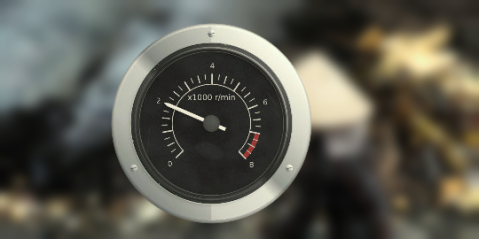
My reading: 2000 rpm
